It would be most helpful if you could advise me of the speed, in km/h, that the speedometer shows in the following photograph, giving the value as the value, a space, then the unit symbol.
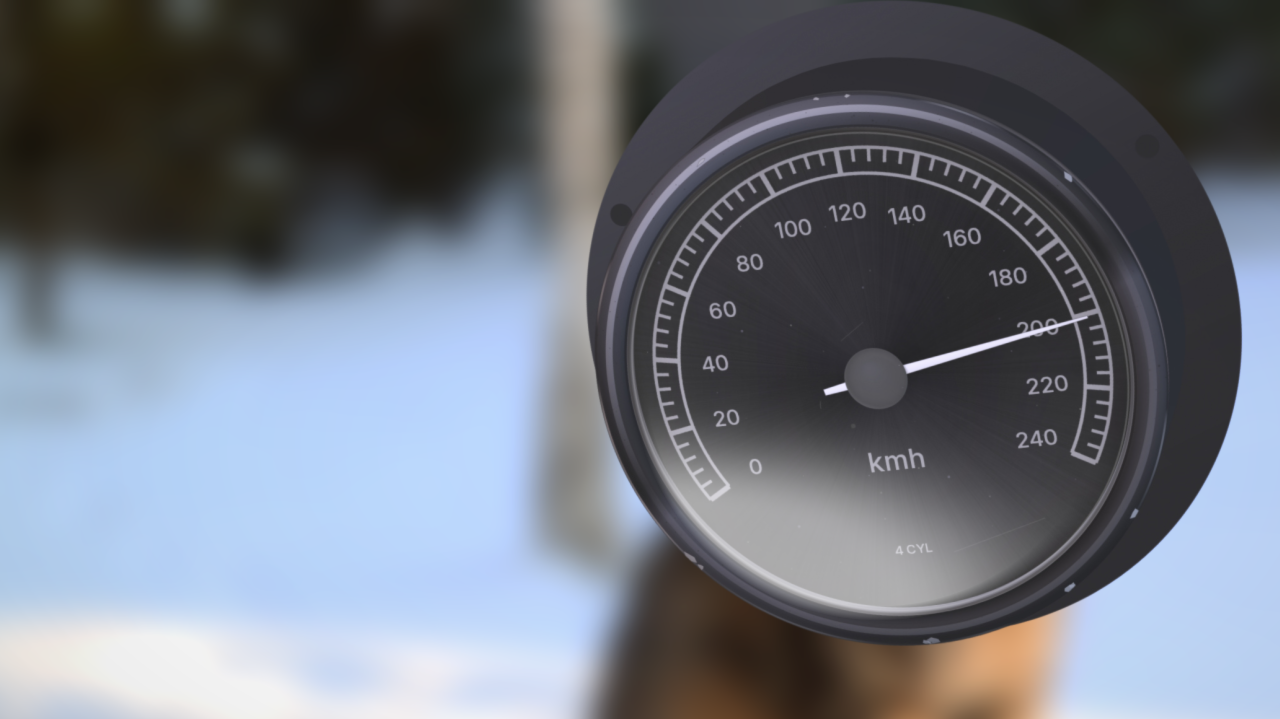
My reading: 200 km/h
